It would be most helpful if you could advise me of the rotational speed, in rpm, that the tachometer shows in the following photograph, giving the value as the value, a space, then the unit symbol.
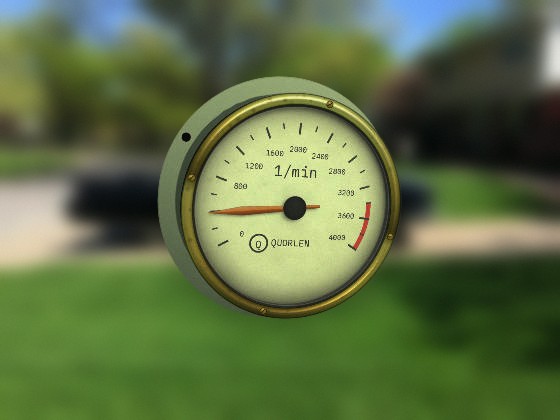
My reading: 400 rpm
